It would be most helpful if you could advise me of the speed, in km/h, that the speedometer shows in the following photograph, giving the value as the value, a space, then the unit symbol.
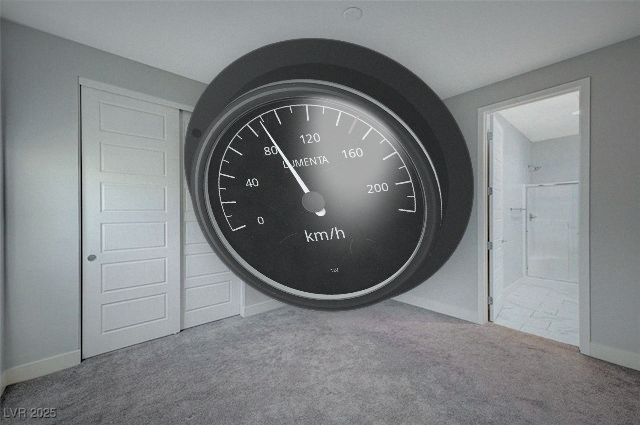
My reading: 90 km/h
